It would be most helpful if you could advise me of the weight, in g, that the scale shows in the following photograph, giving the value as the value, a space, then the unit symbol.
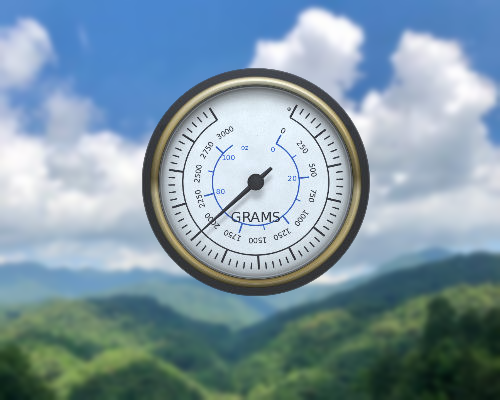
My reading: 2000 g
